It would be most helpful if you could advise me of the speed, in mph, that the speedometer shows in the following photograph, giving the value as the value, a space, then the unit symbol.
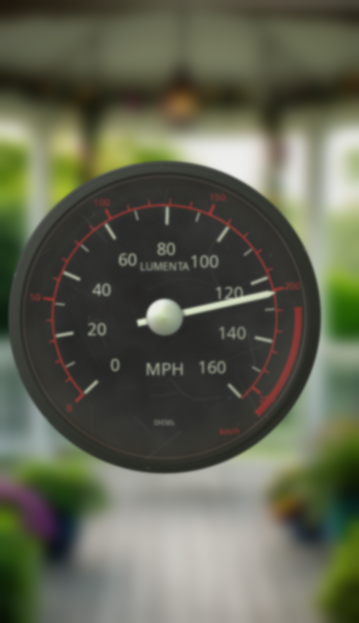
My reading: 125 mph
